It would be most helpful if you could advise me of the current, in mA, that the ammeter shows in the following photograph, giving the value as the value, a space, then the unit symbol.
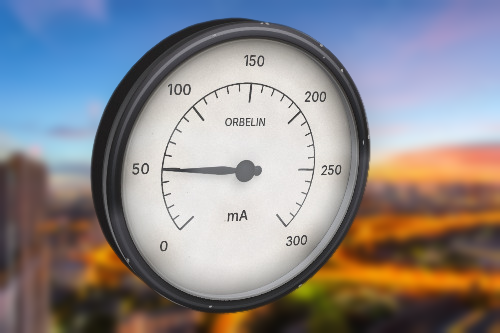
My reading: 50 mA
